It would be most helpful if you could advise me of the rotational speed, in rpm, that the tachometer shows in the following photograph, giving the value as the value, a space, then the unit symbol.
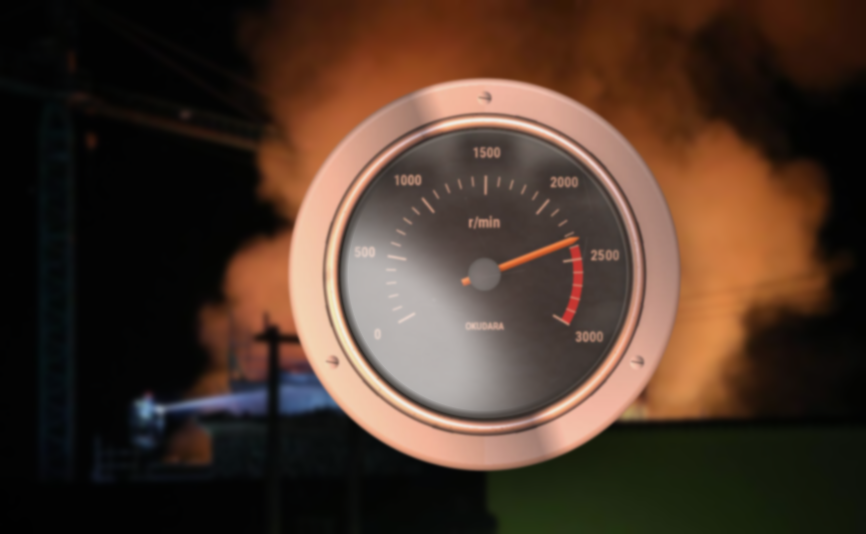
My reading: 2350 rpm
